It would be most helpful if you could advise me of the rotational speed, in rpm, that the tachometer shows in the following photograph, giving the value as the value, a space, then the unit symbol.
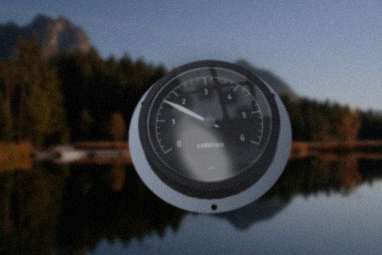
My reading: 1600 rpm
